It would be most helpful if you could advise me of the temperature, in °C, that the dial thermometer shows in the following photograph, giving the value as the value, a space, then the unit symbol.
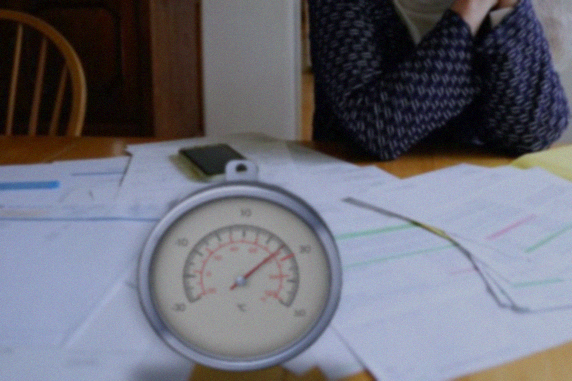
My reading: 25 °C
